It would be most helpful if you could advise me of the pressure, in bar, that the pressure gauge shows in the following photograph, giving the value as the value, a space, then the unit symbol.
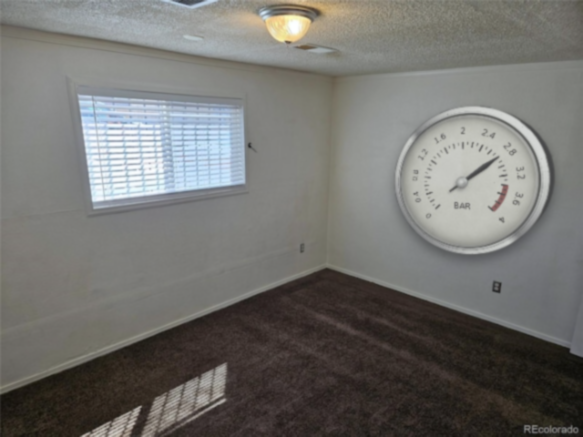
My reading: 2.8 bar
